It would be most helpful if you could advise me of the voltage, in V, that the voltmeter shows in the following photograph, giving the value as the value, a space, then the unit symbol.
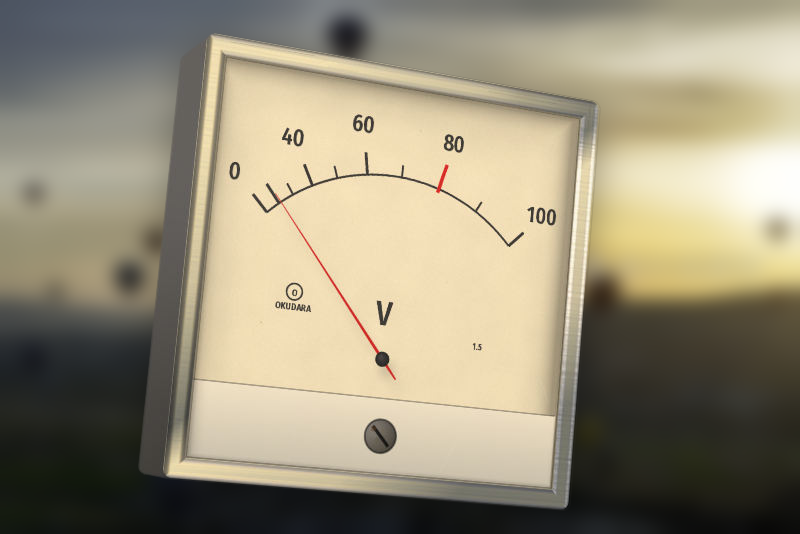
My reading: 20 V
